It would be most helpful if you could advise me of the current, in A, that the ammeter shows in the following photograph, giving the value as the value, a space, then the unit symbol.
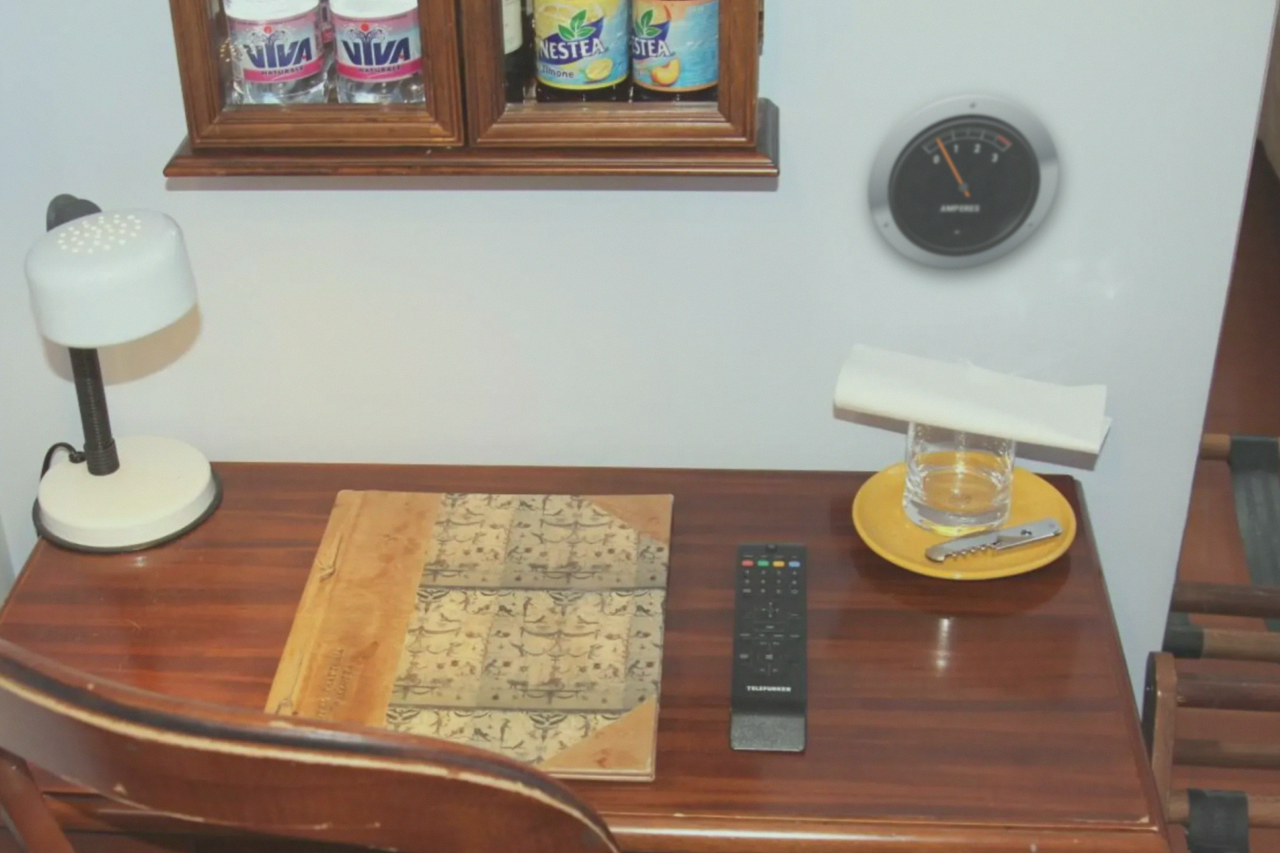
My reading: 0.5 A
